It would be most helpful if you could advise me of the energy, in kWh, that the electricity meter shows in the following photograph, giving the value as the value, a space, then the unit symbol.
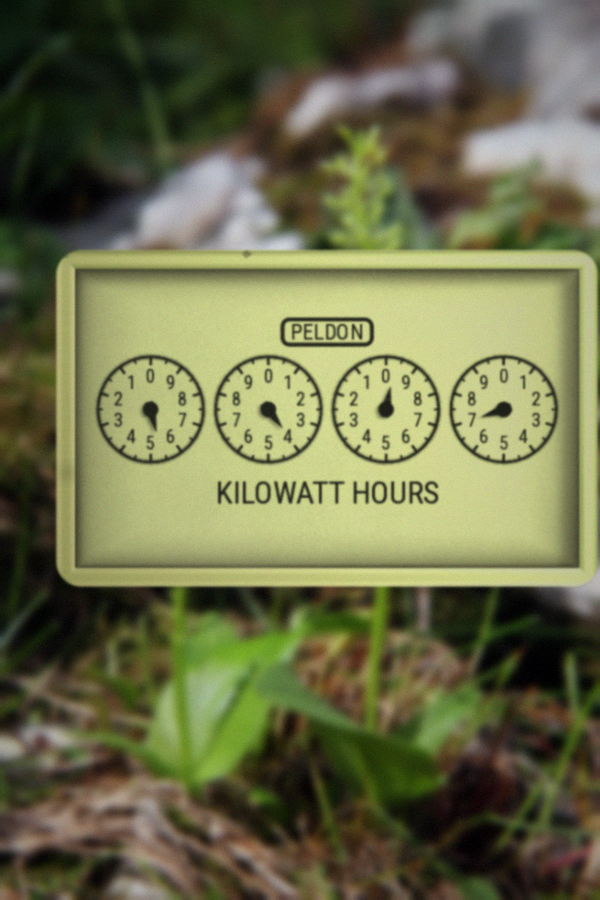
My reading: 5397 kWh
